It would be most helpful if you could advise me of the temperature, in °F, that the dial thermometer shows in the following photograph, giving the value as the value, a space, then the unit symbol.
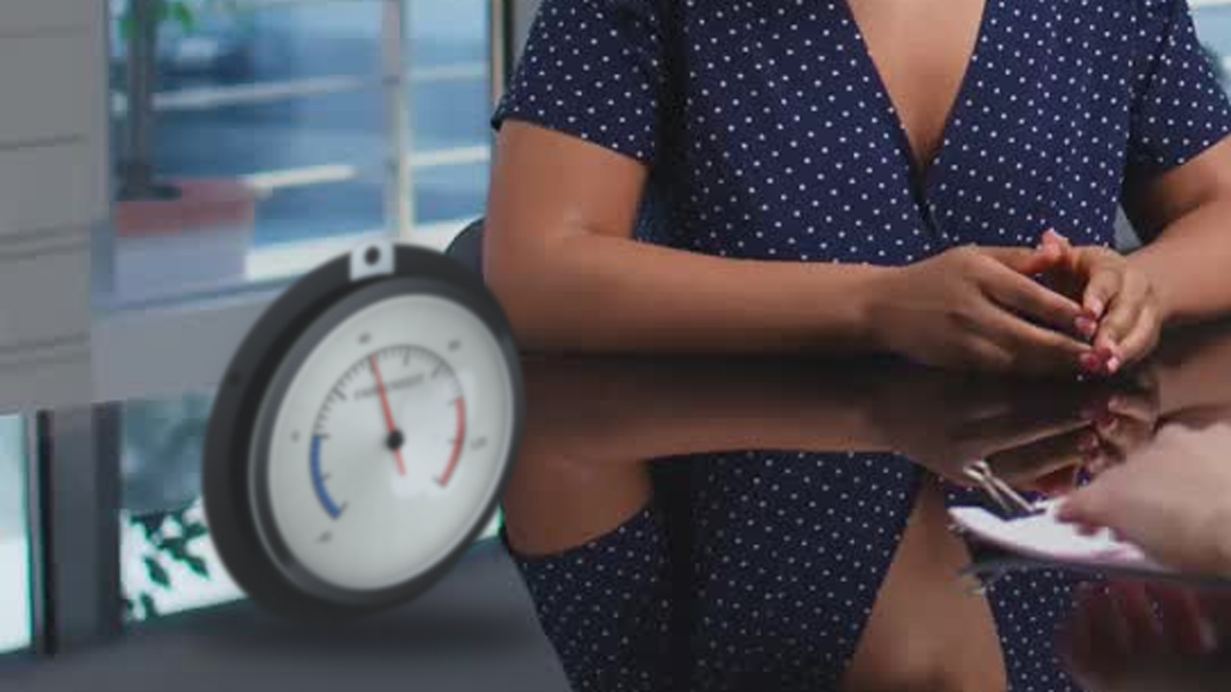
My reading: 40 °F
